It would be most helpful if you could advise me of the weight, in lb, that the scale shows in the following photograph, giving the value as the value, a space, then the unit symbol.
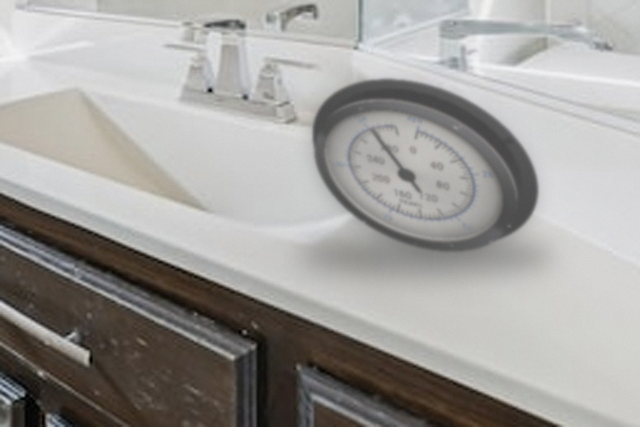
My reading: 280 lb
